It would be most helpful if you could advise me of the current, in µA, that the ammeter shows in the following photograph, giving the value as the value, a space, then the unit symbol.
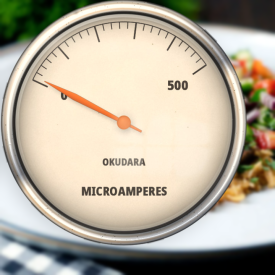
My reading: 10 µA
